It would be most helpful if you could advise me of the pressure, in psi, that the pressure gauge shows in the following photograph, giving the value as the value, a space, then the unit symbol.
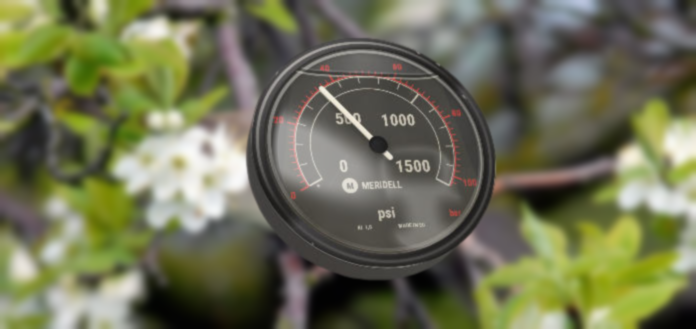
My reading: 500 psi
